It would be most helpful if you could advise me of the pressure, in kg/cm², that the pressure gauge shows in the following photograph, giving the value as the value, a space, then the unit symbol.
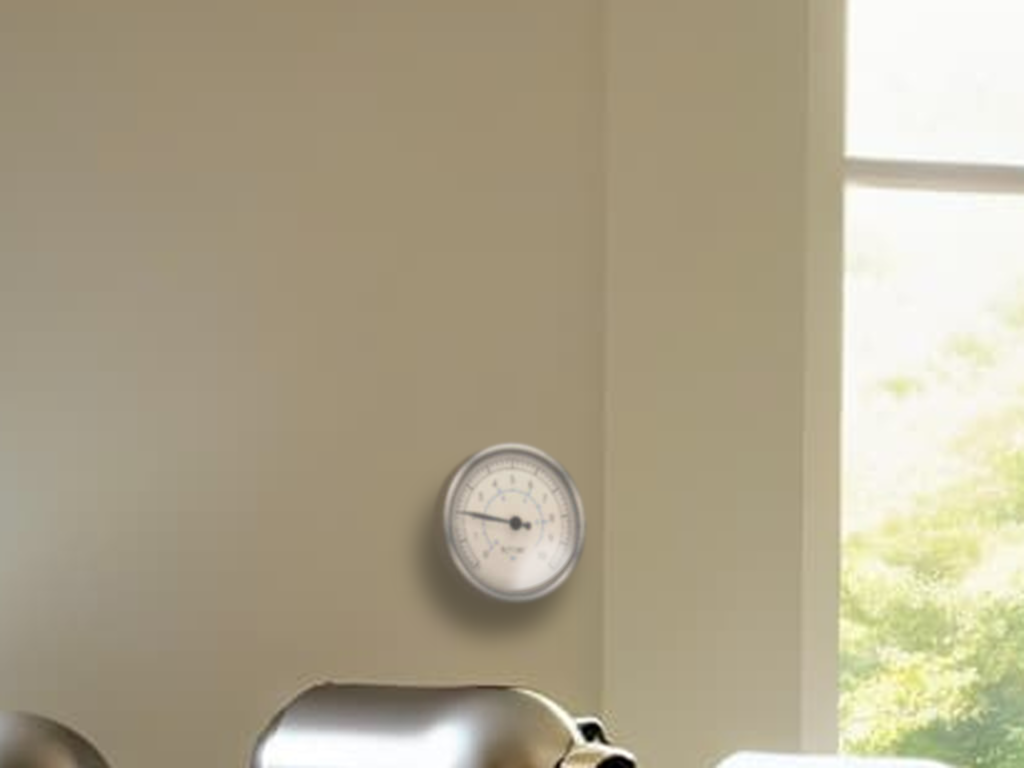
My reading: 2 kg/cm²
